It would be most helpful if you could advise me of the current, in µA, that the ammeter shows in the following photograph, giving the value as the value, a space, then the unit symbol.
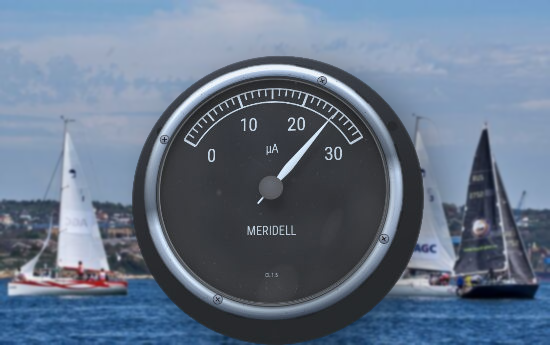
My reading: 25 µA
